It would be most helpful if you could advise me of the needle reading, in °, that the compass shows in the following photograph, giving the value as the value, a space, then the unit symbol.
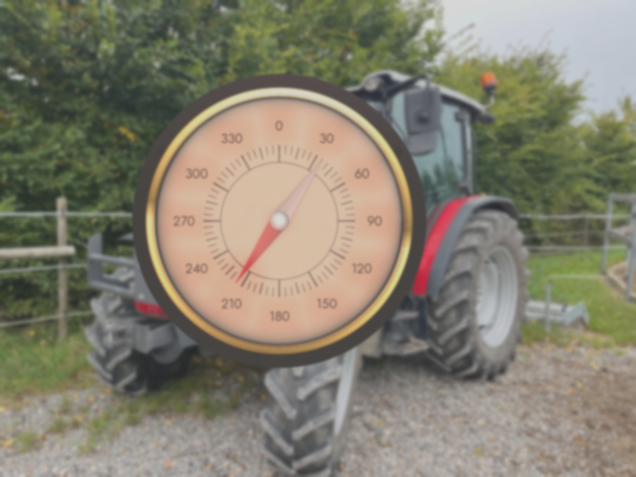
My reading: 215 °
